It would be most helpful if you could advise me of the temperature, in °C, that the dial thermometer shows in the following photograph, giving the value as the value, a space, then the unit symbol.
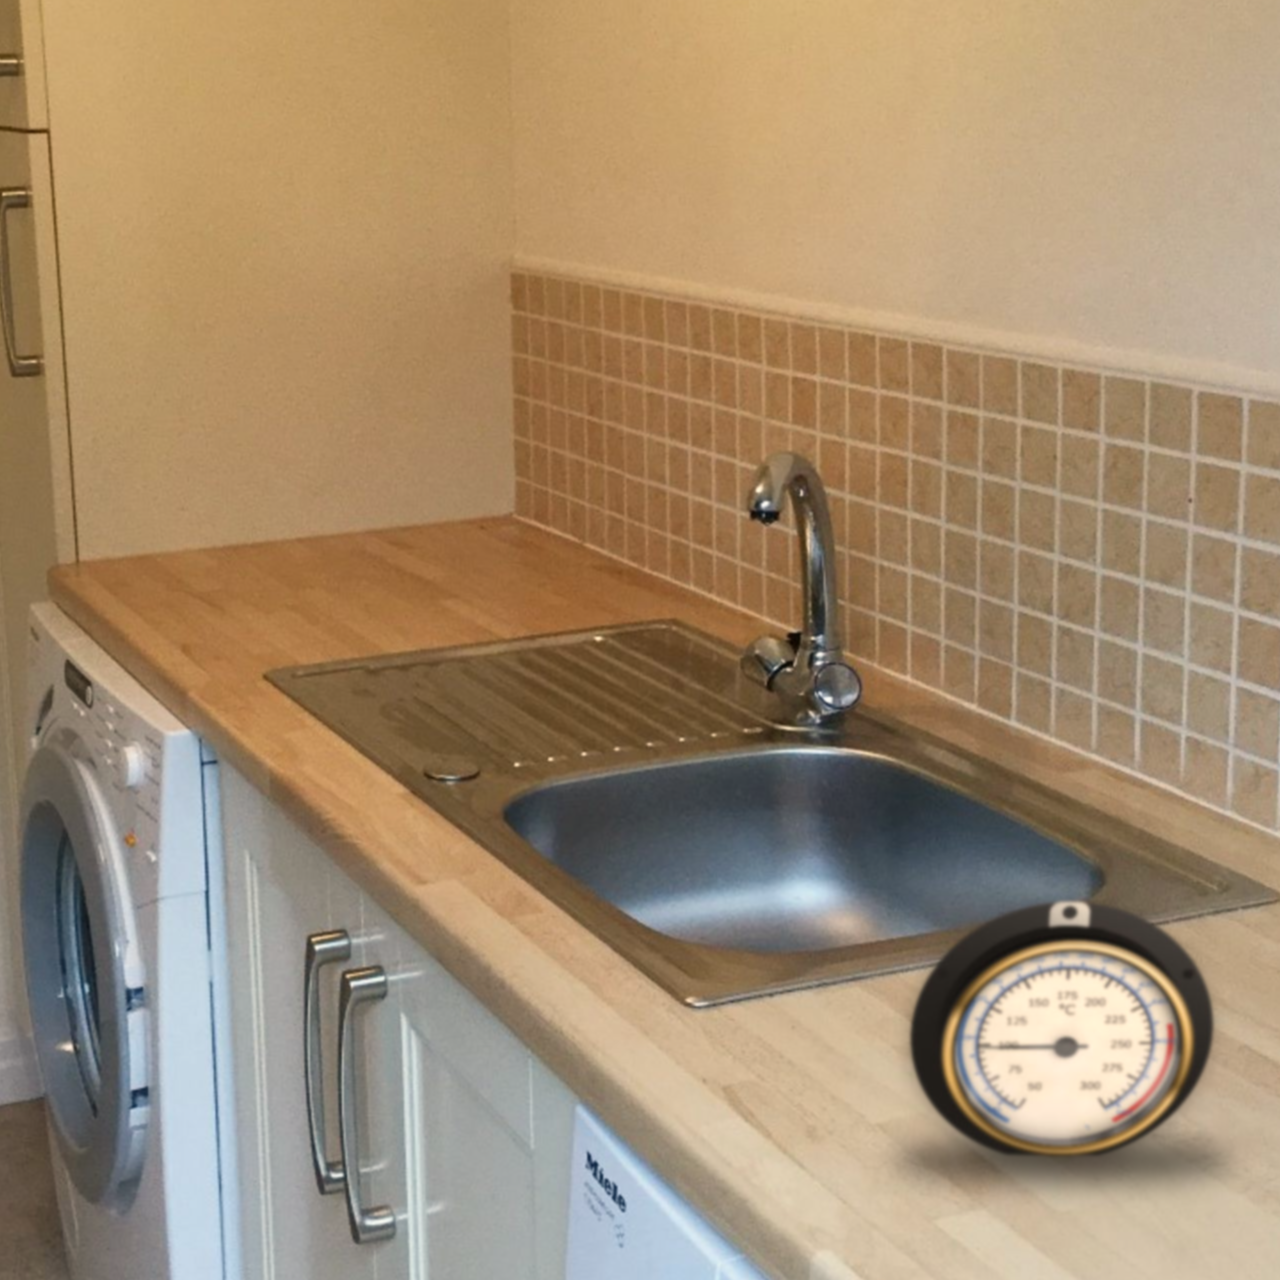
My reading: 100 °C
